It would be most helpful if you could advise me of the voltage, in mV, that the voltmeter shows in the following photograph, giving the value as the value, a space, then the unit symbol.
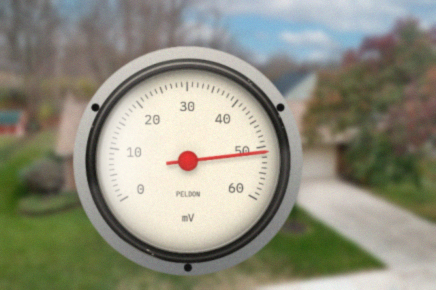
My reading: 51 mV
